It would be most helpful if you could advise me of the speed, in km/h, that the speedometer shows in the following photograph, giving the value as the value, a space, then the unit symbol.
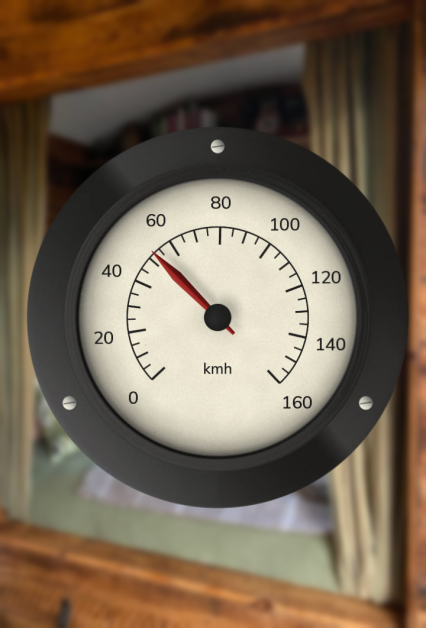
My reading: 52.5 km/h
